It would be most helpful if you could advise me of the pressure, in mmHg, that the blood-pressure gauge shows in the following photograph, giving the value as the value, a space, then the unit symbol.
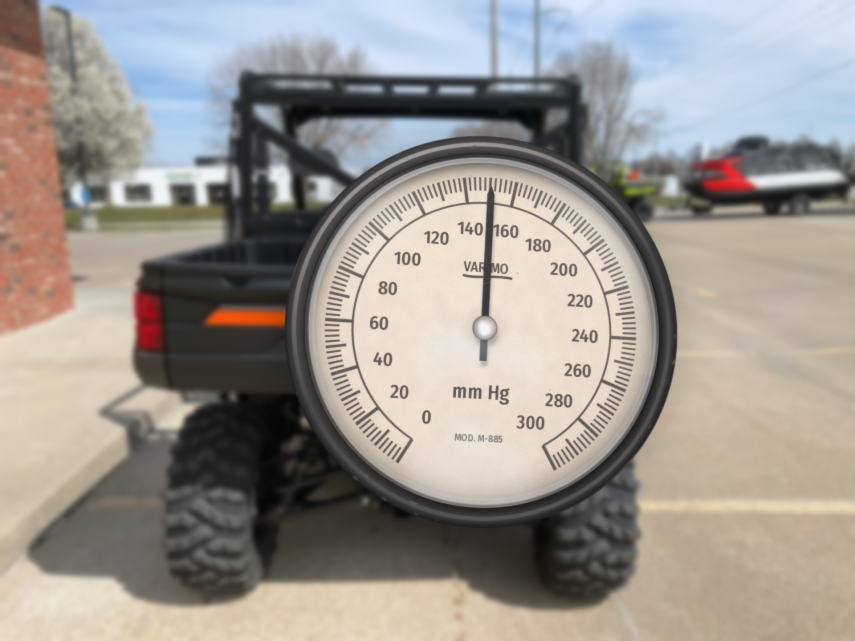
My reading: 150 mmHg
